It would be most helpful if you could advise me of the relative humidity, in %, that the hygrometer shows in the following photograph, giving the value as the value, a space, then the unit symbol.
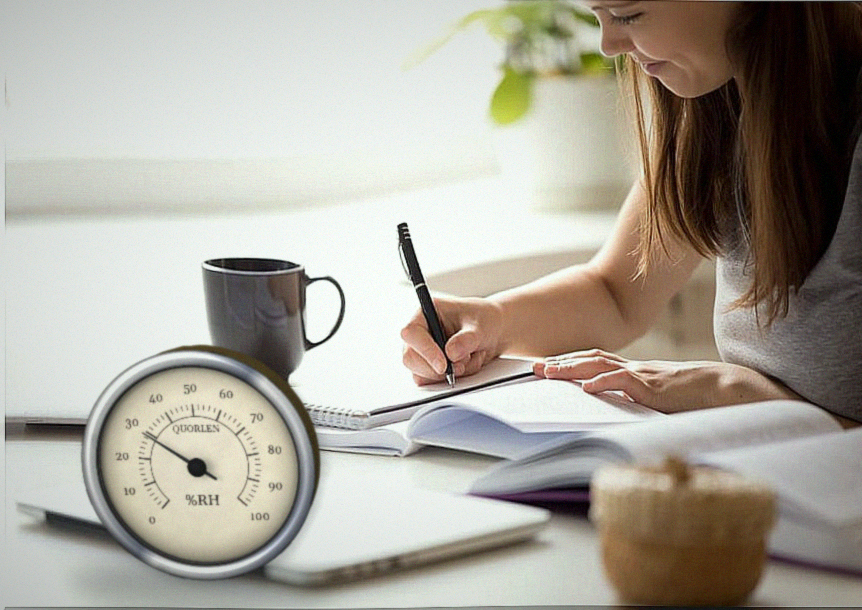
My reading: 30 %
